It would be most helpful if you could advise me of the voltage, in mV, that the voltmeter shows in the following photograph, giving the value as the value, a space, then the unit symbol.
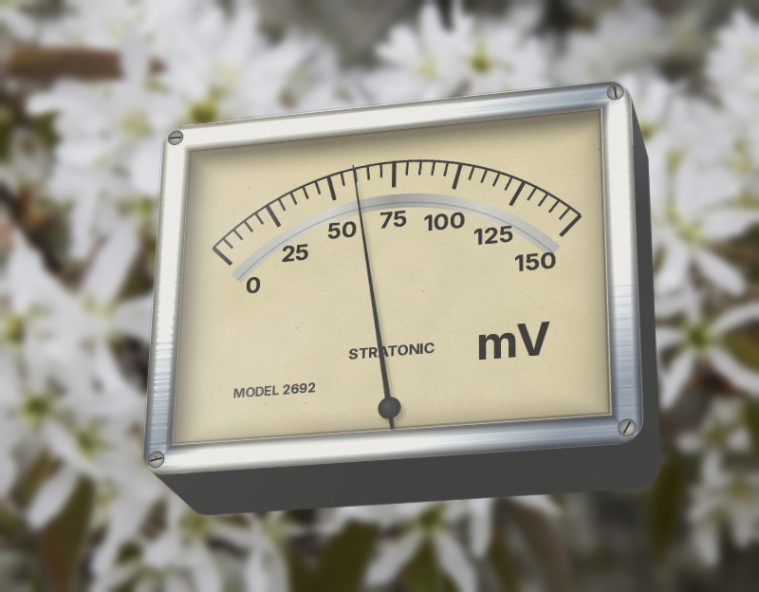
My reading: 60 mV
